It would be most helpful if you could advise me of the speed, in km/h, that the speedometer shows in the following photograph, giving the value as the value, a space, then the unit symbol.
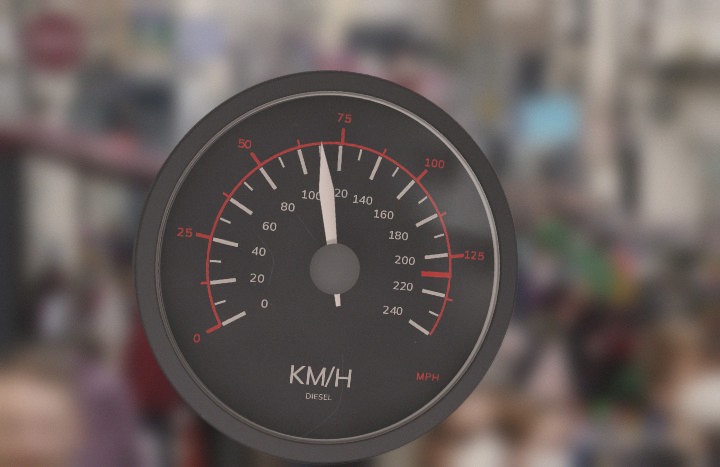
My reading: 110 km/h
